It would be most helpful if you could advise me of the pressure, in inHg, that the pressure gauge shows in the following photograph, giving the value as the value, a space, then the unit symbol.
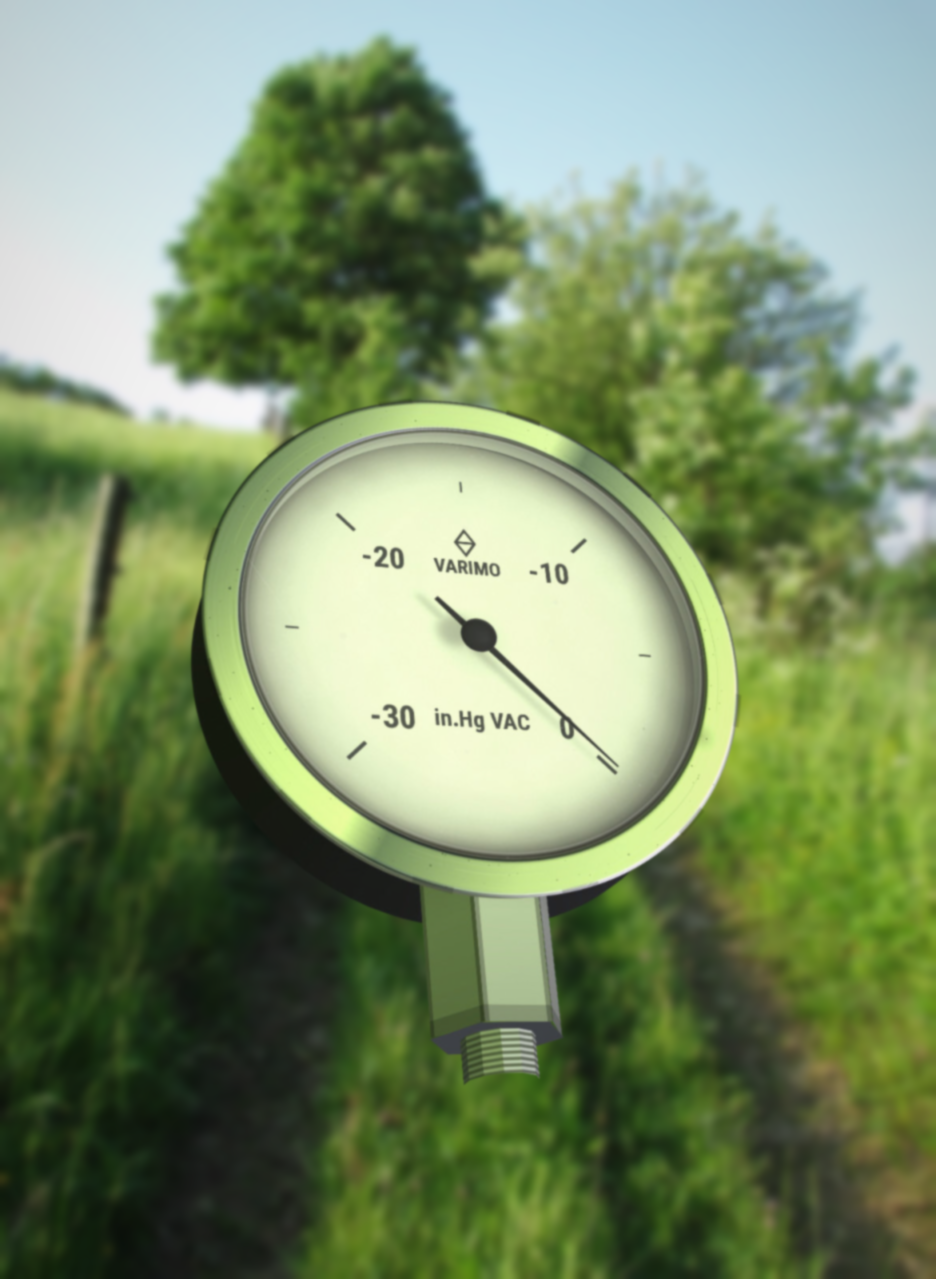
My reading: 0 inHg
